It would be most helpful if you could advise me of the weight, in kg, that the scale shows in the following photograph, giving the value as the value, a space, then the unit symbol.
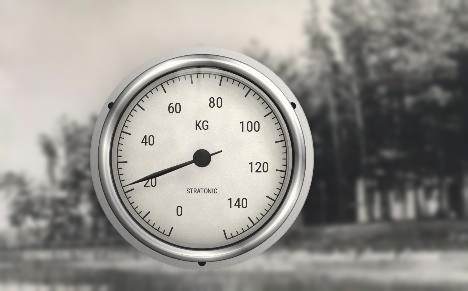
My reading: 22 kg
